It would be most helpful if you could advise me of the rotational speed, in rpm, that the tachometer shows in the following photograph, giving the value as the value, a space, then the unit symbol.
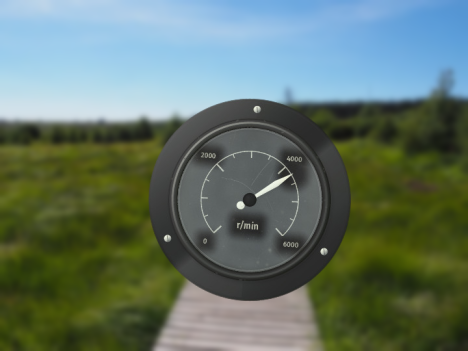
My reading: 4250 rpm
